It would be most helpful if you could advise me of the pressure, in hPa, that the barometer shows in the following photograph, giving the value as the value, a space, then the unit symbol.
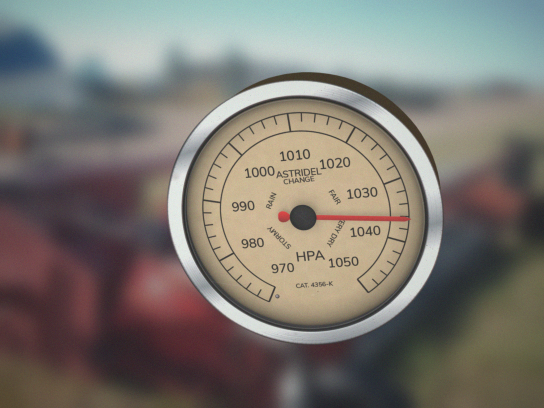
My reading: 1036 hPa
